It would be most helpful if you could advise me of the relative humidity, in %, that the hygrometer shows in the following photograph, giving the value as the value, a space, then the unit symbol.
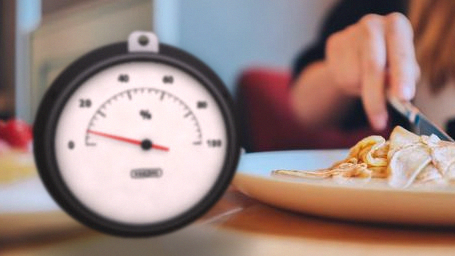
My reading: 8 %
